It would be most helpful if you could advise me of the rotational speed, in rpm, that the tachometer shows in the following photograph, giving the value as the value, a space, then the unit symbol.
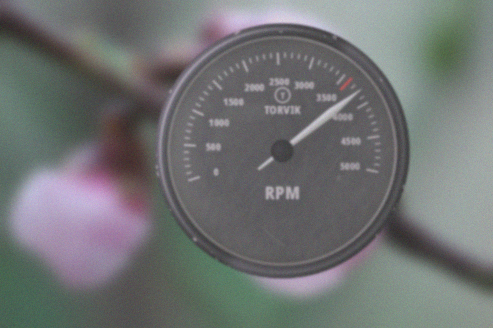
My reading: 3800 rpm
